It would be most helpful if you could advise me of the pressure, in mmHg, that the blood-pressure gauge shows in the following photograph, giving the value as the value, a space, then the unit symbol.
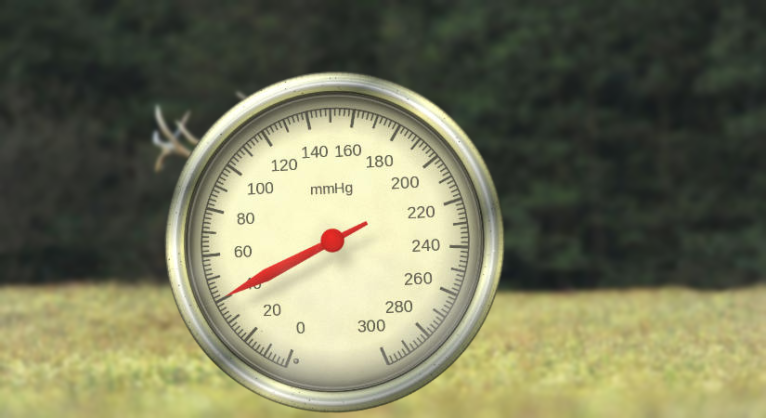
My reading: 40 mmHg
